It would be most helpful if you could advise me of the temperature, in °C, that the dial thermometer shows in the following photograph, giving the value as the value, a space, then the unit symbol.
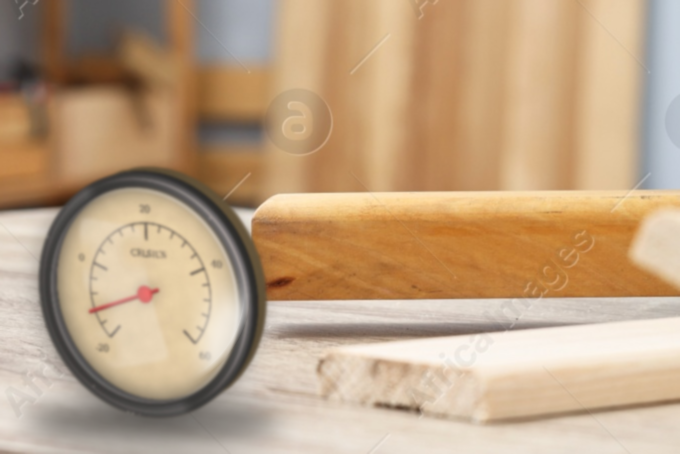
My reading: -12 °C
